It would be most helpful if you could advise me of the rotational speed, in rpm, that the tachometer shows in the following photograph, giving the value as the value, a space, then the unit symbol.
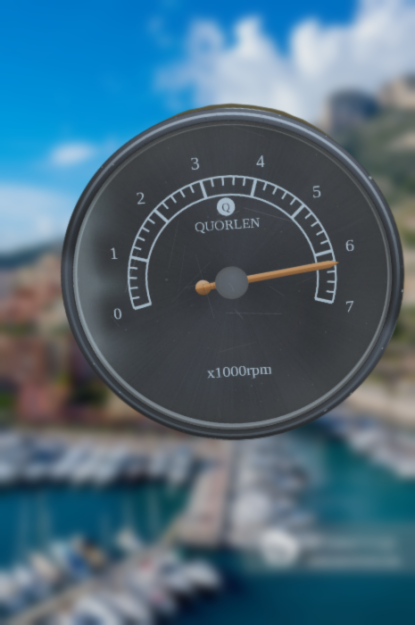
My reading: 6200 rpm
